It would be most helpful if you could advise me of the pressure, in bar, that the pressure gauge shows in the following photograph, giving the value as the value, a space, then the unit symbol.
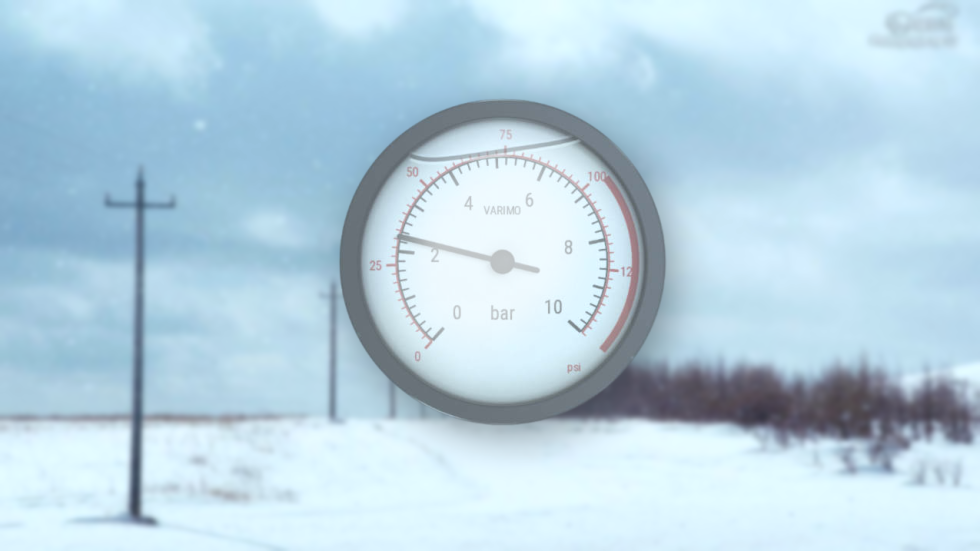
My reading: 2.3 bar
